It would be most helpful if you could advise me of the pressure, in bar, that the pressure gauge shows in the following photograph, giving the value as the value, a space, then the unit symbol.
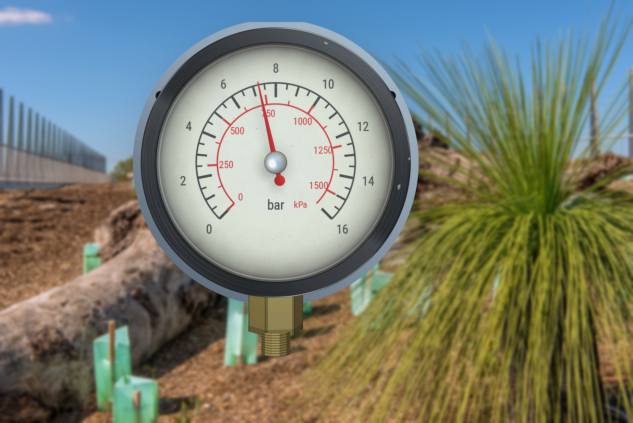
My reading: 7.25 bar
